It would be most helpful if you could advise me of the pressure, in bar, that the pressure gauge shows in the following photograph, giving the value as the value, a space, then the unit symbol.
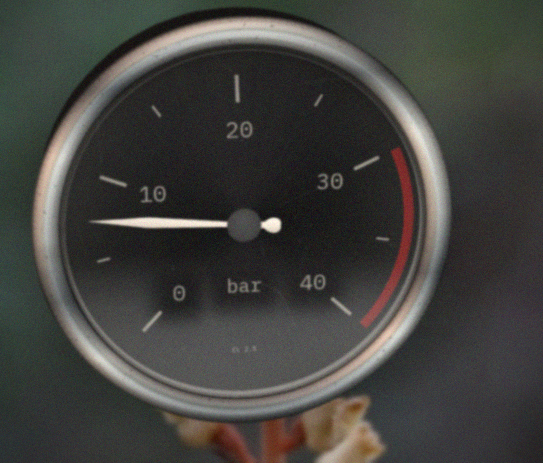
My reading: 7.5 bar
